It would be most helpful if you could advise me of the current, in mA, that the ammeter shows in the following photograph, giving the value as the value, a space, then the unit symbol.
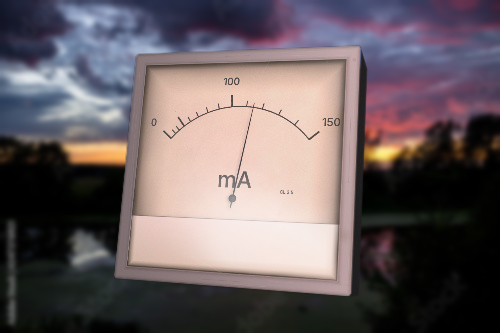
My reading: 115 mA
